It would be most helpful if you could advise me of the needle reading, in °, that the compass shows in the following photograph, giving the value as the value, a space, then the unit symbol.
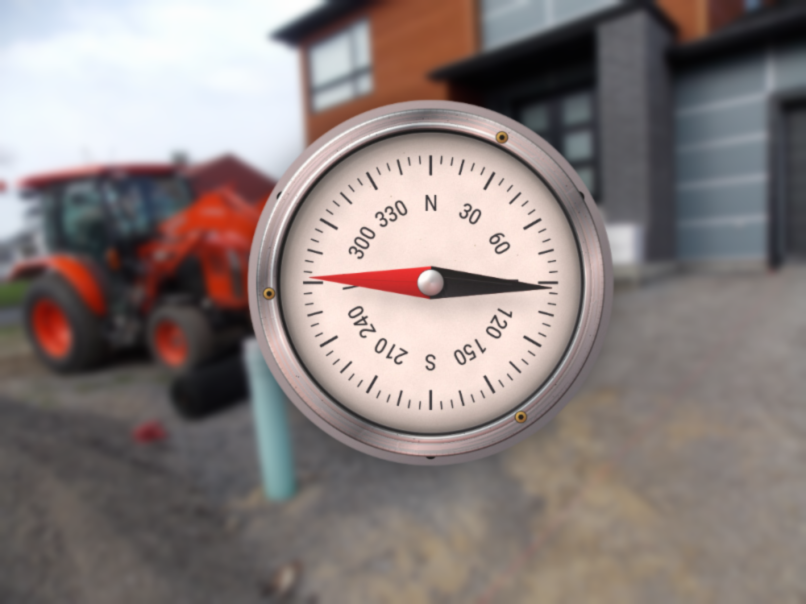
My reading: 272.5 °
